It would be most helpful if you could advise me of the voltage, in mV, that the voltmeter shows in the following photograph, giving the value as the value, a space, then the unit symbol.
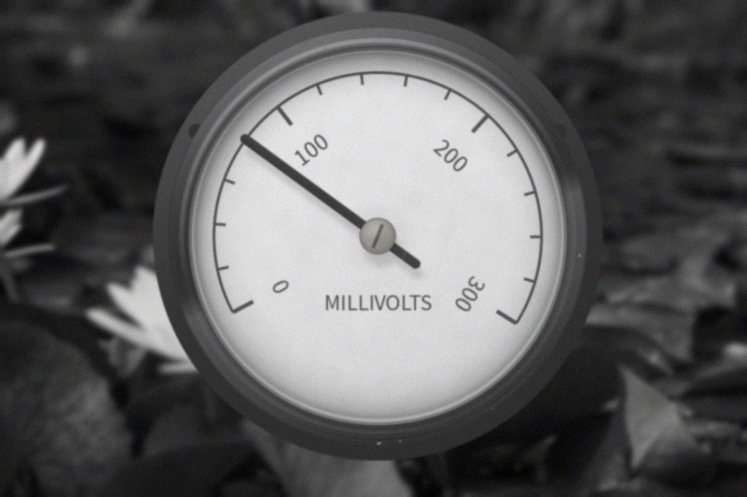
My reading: 80 mV
